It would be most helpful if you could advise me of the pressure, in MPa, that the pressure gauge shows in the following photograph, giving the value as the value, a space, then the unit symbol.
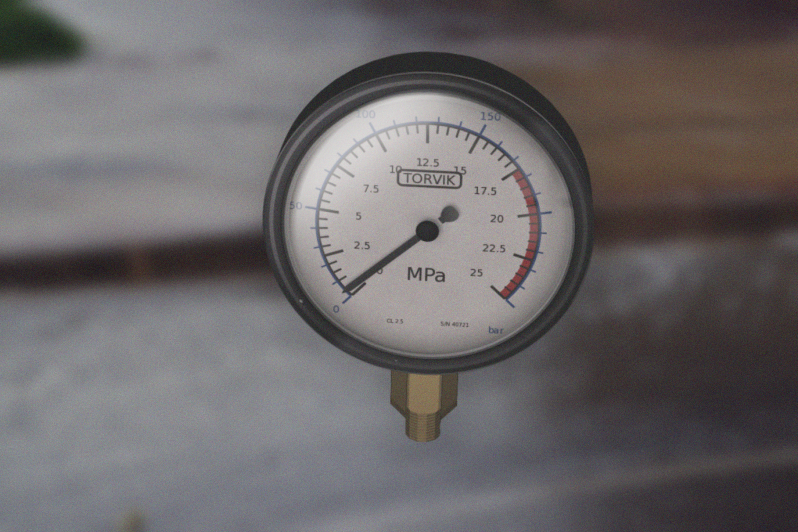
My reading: 0.5 MPa
